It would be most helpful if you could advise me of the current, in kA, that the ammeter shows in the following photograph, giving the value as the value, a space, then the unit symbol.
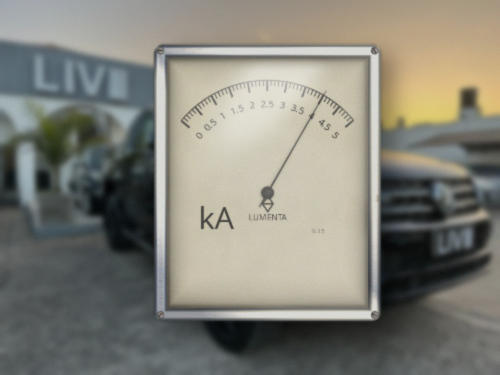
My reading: 4 kA
